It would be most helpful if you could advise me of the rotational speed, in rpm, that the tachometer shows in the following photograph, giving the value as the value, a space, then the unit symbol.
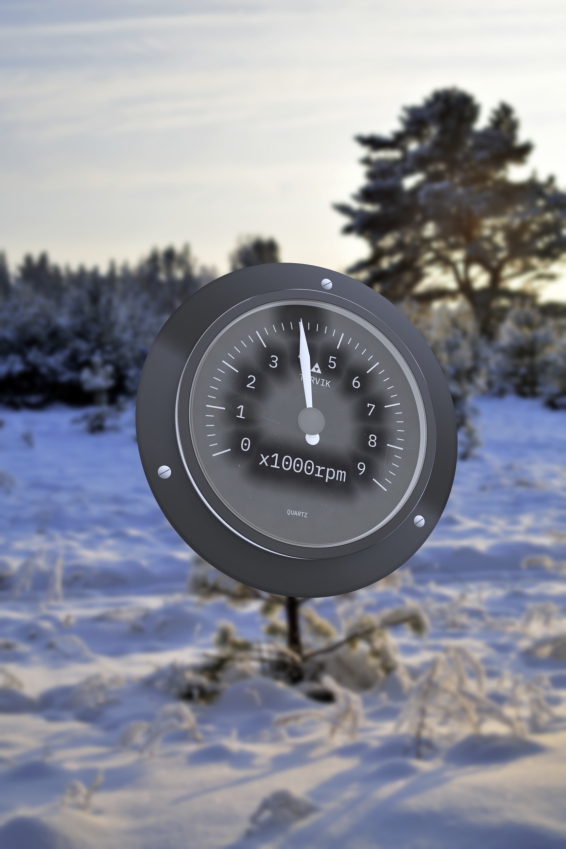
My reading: 4000 rpm
